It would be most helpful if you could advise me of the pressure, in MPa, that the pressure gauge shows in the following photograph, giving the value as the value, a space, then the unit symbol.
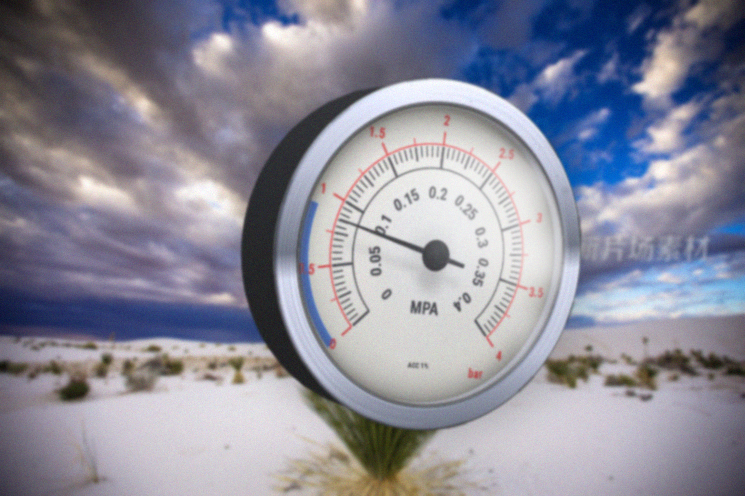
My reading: 0.085 MPa
